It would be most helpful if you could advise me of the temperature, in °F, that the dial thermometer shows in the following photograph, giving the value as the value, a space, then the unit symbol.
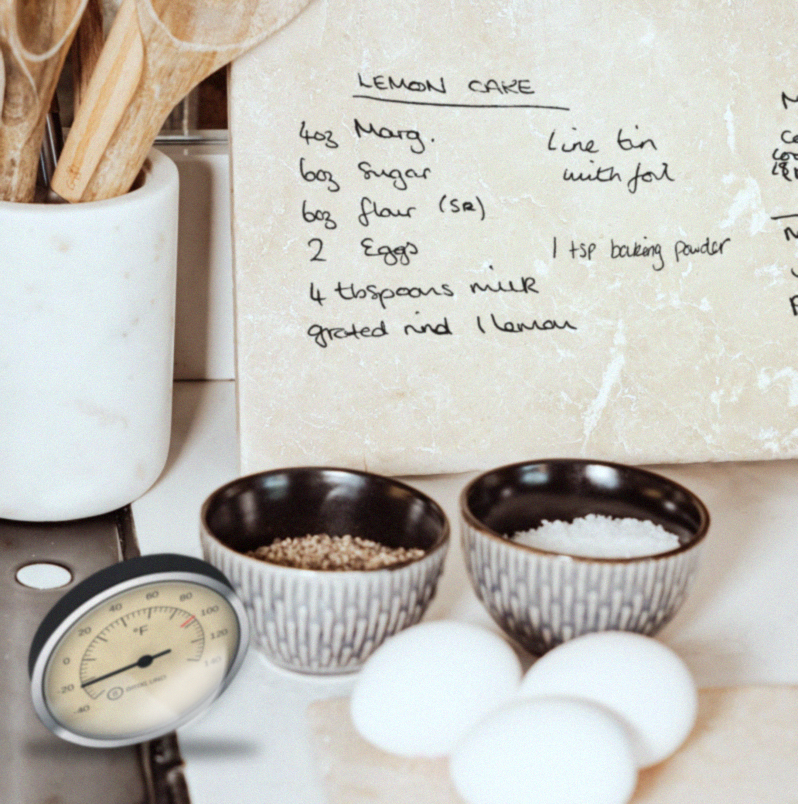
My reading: -20 °F
